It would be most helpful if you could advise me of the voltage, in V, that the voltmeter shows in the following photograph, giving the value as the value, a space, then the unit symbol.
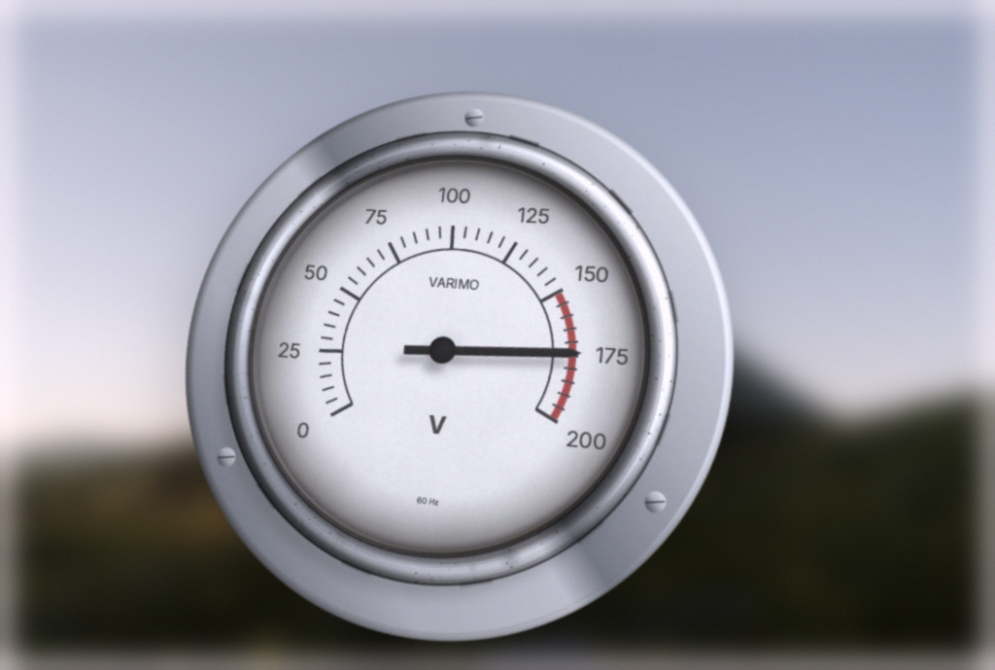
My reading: 175 V
